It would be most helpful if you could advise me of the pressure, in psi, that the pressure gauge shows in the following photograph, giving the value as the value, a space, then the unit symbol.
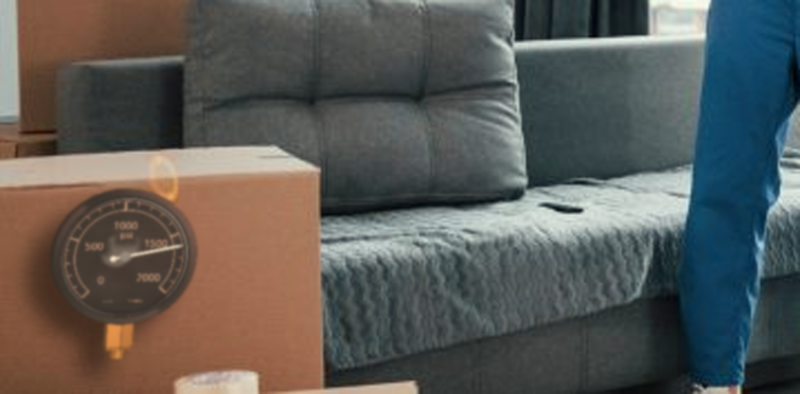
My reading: 1600 psi
